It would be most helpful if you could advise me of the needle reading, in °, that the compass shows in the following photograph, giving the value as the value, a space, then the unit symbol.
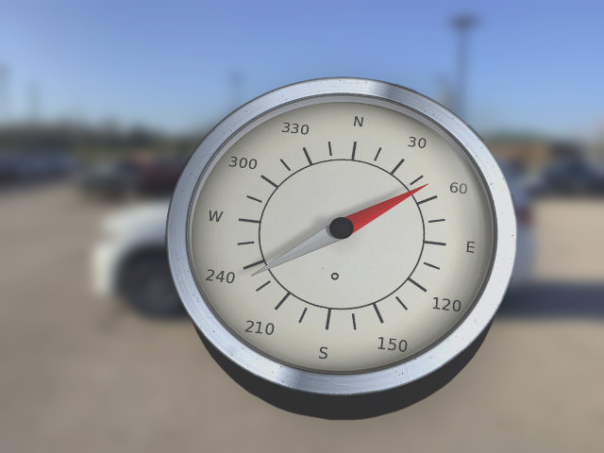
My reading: 52.5 °
